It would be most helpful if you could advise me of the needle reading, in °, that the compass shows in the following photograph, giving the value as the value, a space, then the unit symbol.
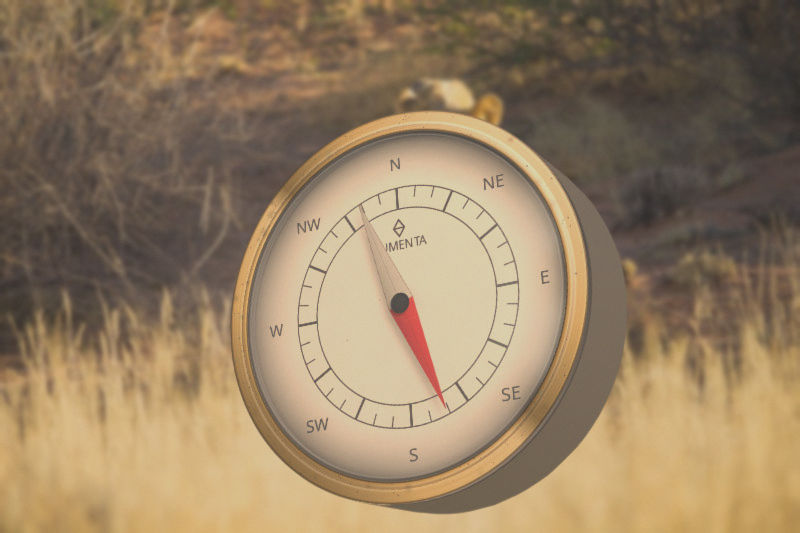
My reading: 160 °
